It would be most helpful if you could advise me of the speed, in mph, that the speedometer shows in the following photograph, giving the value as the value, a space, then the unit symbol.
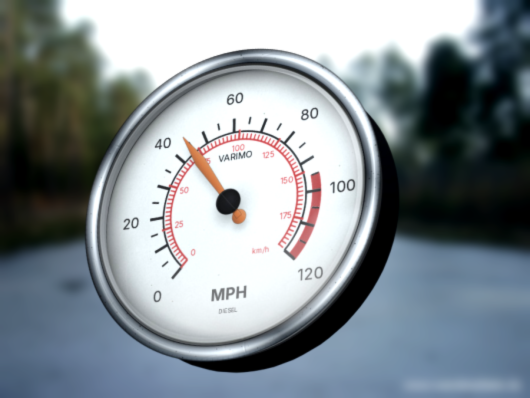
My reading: 45 mph
